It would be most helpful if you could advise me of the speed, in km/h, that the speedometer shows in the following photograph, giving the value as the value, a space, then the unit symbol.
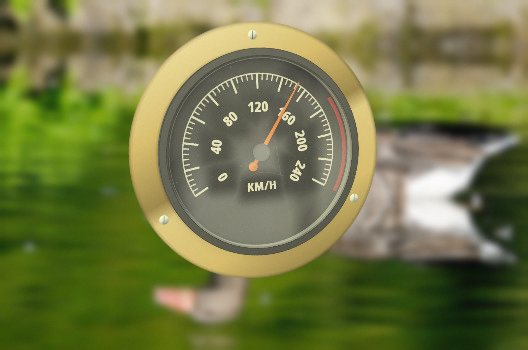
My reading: 152 km/h
